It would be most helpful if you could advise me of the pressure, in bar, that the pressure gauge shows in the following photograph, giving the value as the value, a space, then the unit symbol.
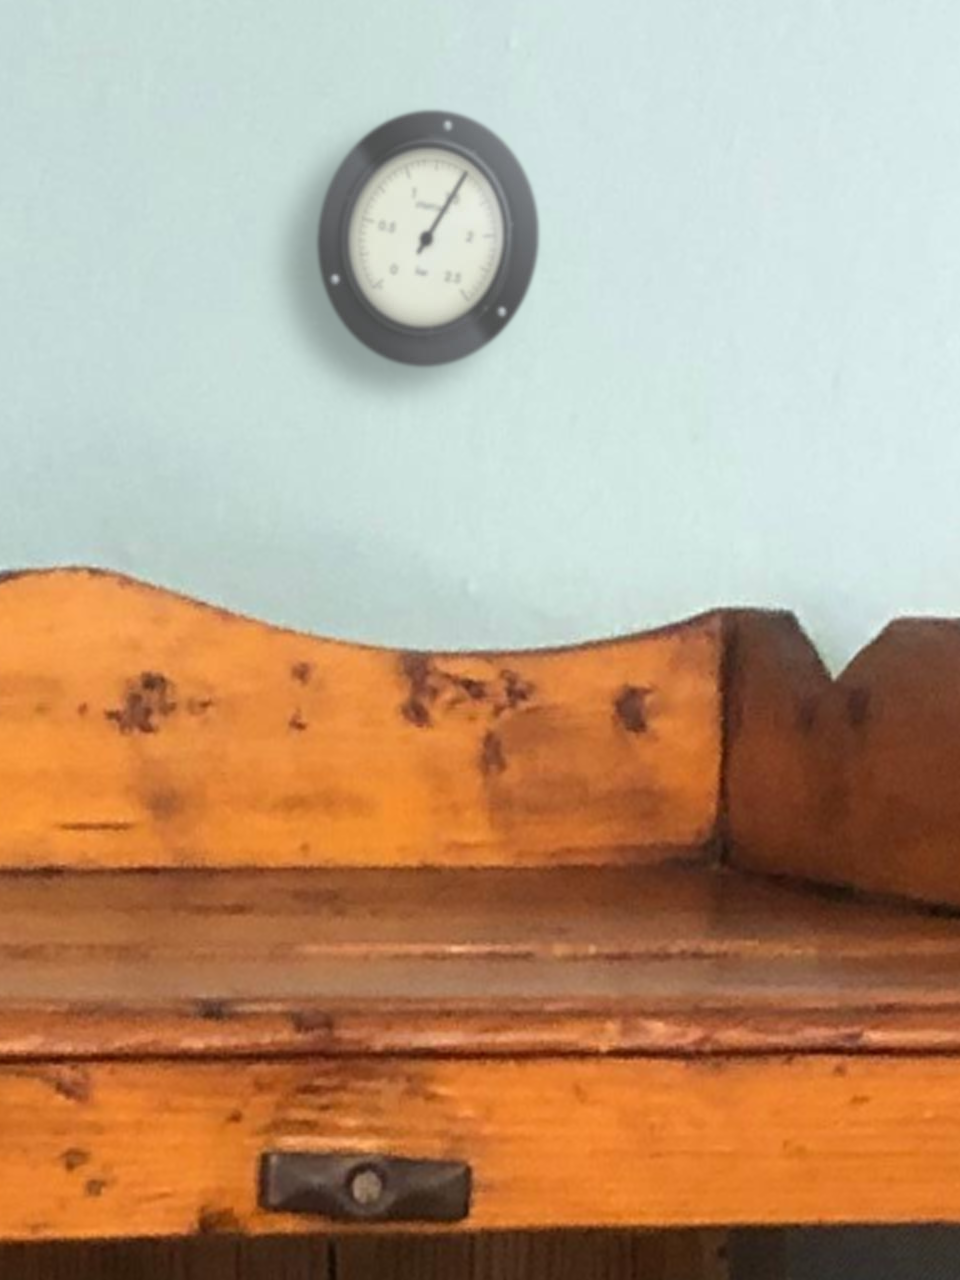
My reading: 1.5 bar
